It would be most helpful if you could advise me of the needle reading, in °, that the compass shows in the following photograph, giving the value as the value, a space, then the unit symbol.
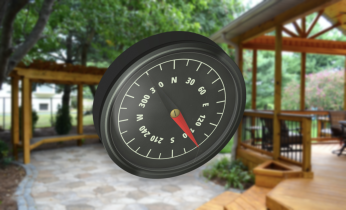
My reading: 150 °
